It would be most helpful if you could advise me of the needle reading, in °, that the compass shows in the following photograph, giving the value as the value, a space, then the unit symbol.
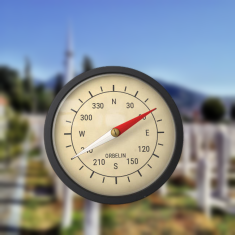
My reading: 60 °
